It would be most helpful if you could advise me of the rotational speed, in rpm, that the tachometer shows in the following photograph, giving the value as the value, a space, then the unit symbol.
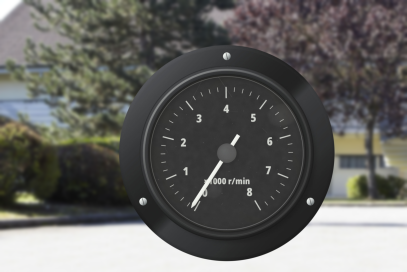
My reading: 100 rpm
